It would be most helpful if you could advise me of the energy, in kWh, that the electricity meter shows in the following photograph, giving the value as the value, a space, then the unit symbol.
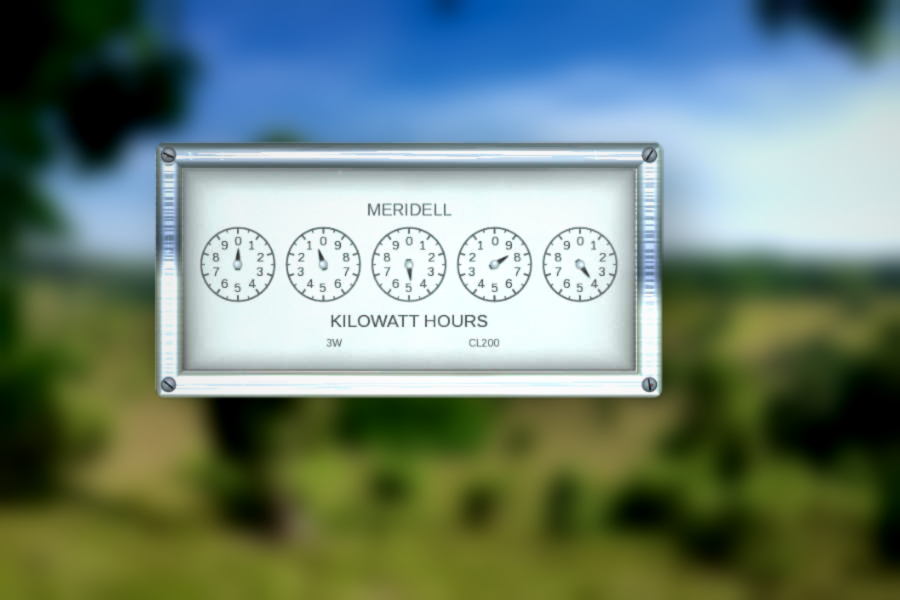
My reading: 484 kWh
